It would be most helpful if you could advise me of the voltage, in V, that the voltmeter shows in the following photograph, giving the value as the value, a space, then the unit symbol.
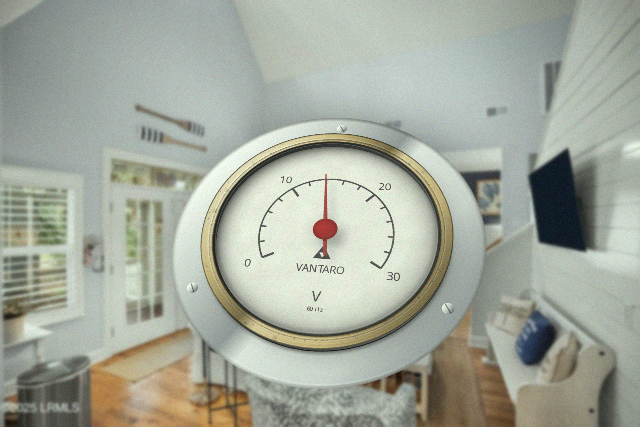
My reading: 14 V
